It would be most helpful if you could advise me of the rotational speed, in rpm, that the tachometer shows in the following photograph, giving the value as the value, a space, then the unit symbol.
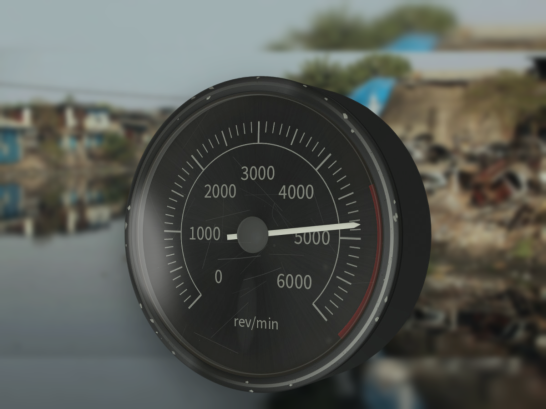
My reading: 4850 rpm
